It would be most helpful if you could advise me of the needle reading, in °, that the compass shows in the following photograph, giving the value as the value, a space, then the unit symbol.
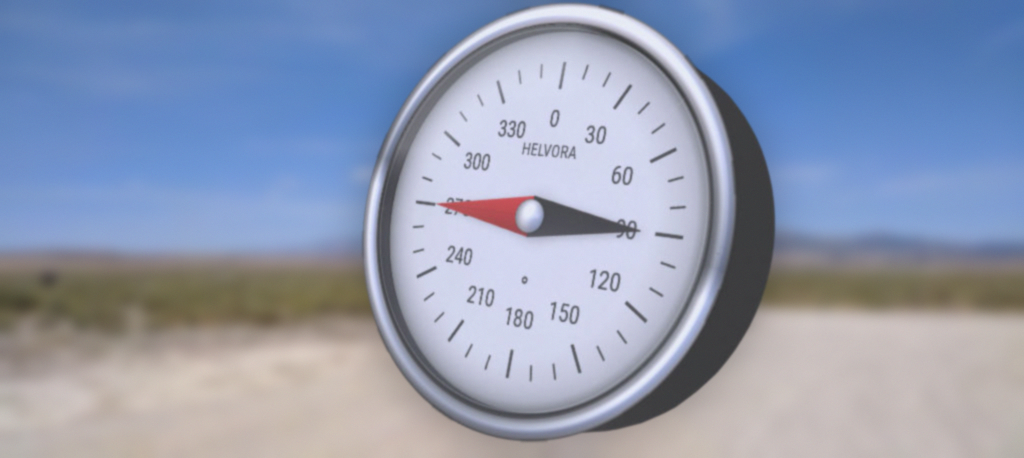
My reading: 270 °
